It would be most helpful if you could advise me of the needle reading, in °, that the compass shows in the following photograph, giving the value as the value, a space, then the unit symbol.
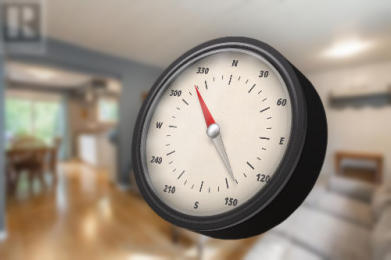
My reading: 320 °
